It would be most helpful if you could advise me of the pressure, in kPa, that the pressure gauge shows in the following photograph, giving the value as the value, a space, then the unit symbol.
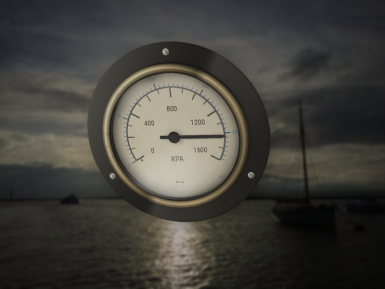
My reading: 1400 kPa
